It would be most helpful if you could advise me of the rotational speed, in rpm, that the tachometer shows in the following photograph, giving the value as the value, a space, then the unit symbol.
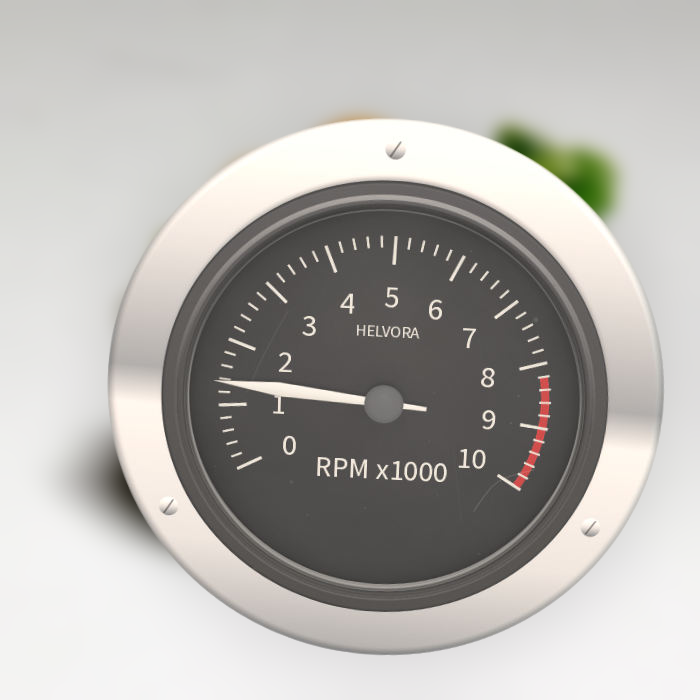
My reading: 1400 rpm
